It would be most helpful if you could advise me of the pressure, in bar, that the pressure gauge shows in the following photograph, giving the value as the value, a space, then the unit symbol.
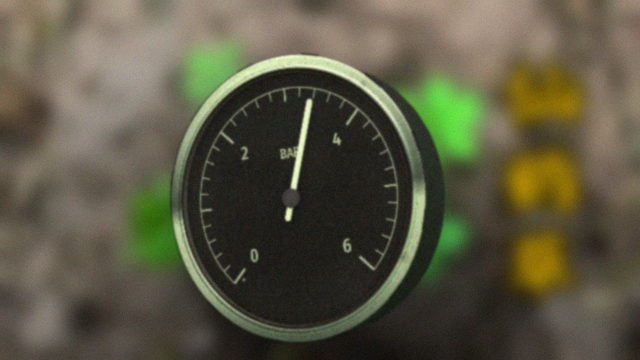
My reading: 3.4 bar
